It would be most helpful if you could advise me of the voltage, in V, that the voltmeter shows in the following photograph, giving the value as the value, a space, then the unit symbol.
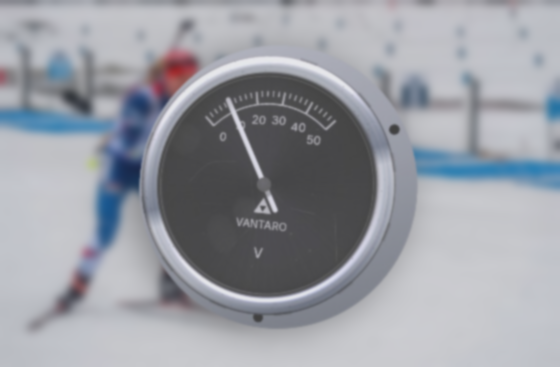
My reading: 10 V
